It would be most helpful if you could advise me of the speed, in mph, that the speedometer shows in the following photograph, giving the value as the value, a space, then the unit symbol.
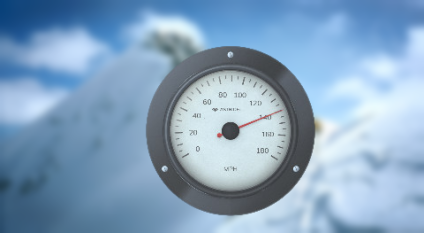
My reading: 140 mph
